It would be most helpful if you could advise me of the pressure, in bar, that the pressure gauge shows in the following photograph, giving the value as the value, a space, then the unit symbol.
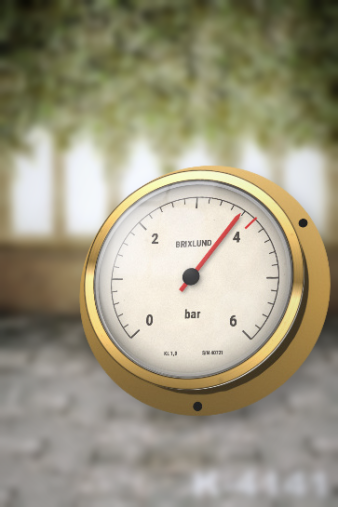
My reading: 3.8 bar
